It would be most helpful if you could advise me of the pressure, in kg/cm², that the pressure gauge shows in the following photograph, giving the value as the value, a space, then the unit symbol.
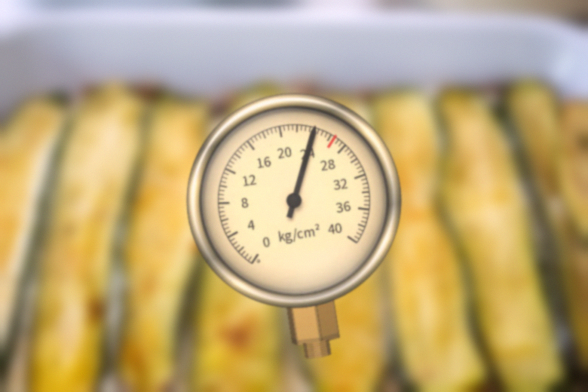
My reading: 24 kg/cm²
